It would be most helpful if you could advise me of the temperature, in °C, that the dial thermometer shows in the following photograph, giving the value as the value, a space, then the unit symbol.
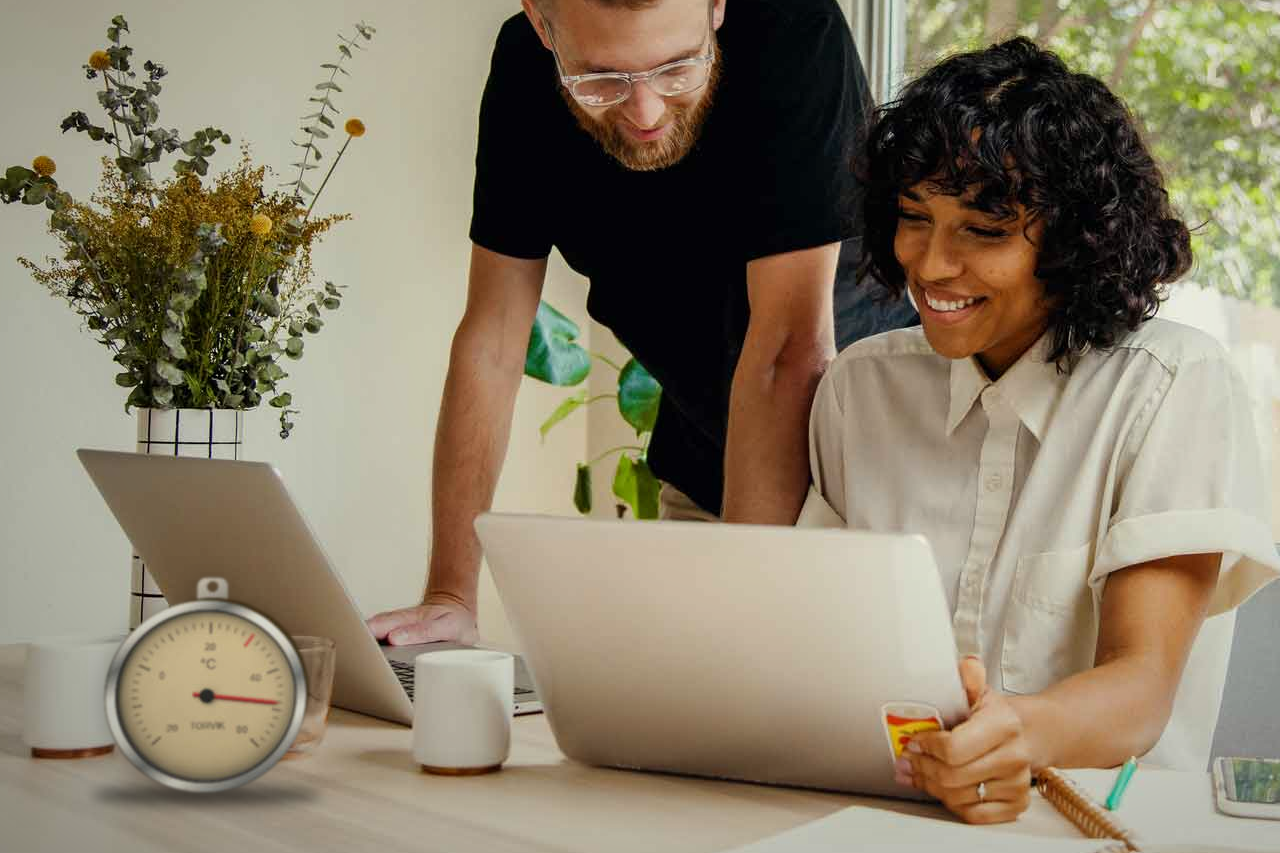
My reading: 48 °C
